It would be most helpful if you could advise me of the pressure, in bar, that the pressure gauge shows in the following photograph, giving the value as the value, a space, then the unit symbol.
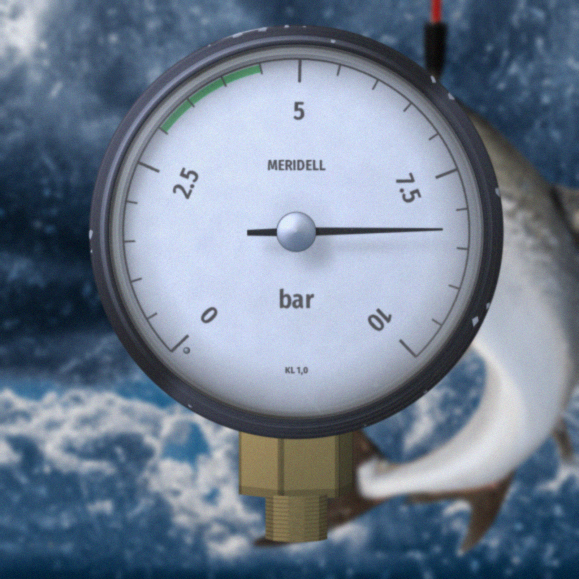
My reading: 8.25 bar
